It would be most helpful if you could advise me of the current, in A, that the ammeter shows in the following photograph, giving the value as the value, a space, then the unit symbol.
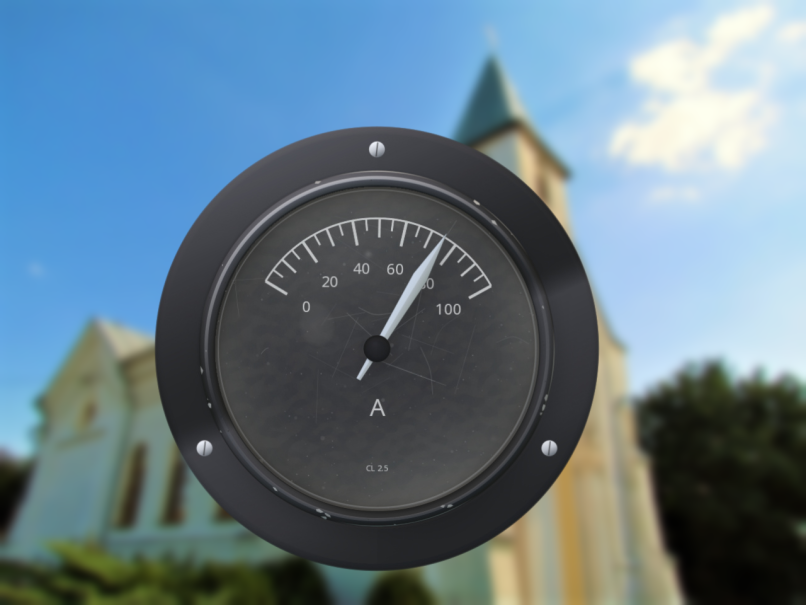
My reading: 75 A
